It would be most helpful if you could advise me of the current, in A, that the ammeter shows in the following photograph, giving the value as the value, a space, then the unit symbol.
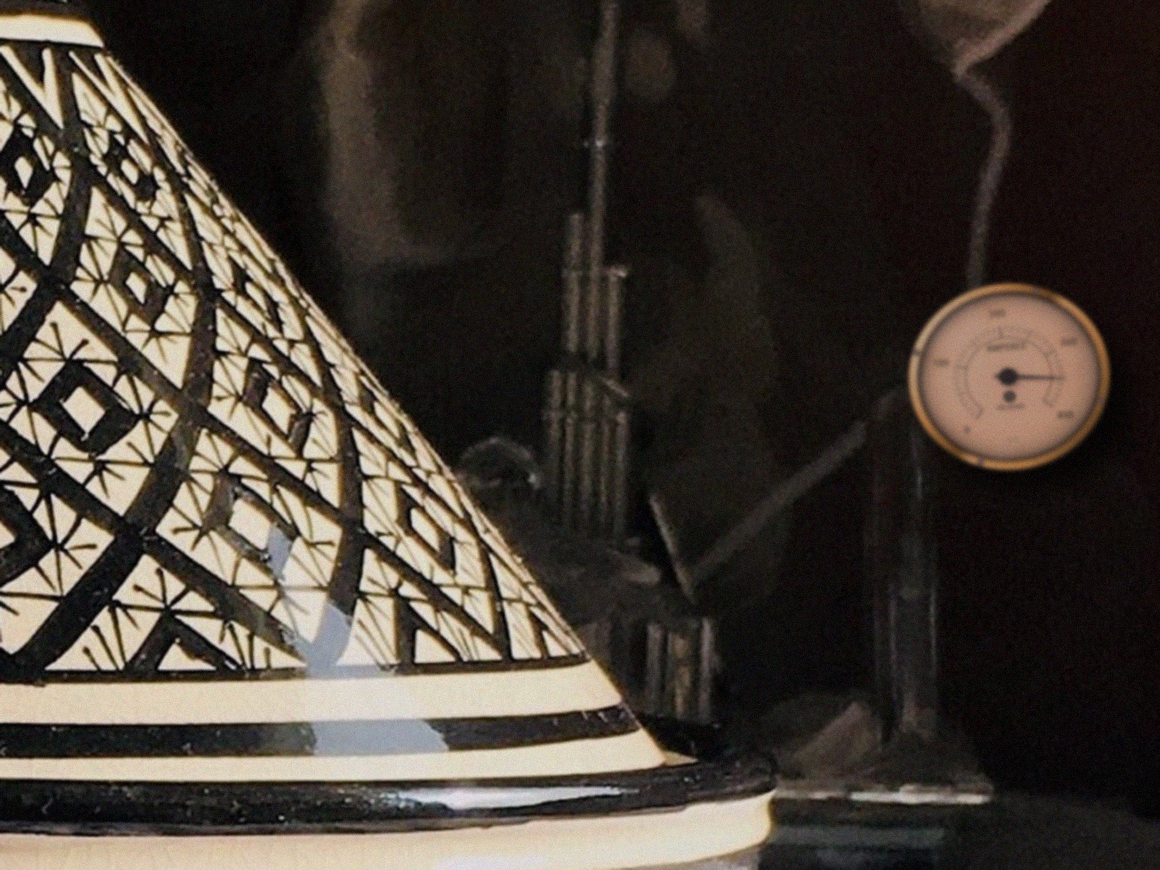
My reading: 350 A
